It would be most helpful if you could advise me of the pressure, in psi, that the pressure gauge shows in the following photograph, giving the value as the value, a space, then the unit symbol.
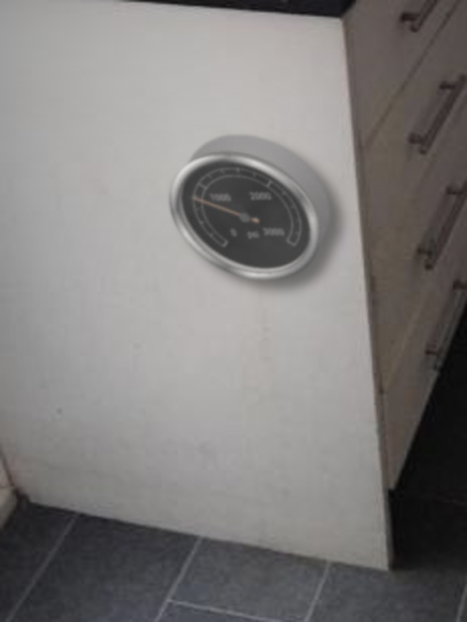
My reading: 800 psi
